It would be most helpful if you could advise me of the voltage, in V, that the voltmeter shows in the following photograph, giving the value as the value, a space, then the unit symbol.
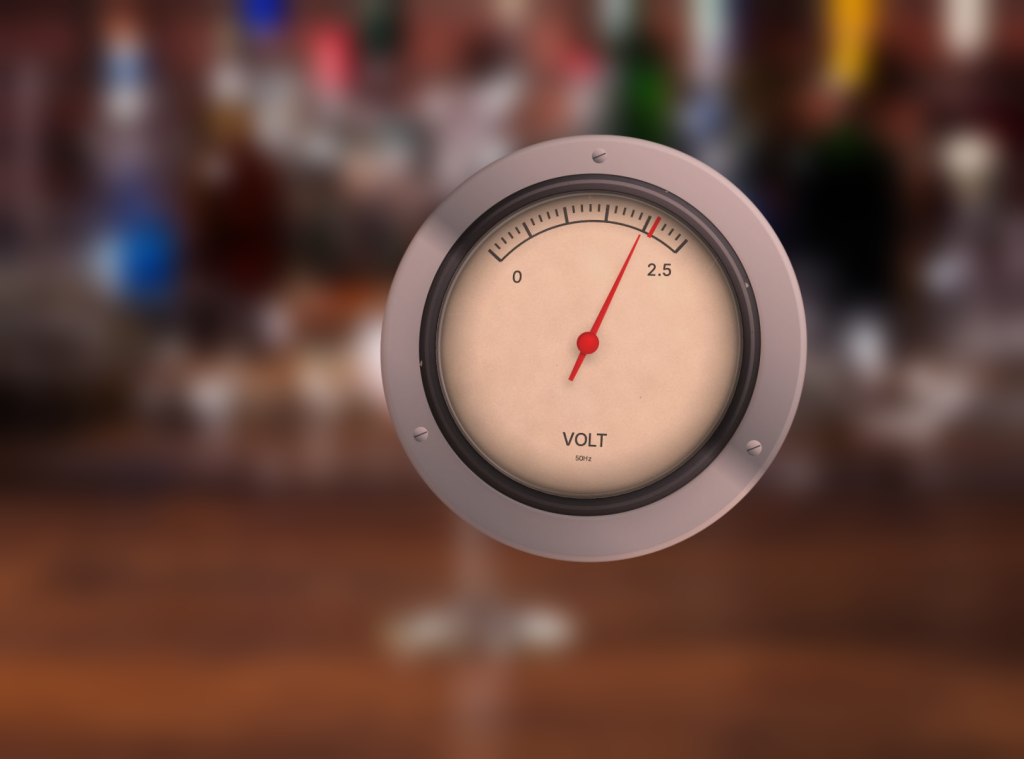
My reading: 2 V
